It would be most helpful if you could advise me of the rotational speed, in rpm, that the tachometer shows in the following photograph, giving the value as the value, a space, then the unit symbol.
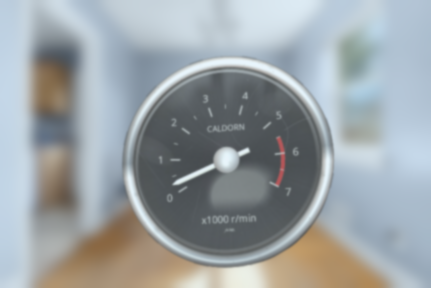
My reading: 250 rpm
